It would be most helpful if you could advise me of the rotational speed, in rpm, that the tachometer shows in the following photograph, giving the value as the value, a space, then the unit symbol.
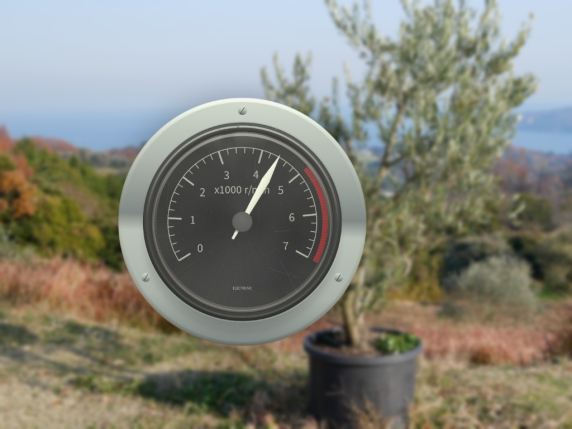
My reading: 4400 rpm
